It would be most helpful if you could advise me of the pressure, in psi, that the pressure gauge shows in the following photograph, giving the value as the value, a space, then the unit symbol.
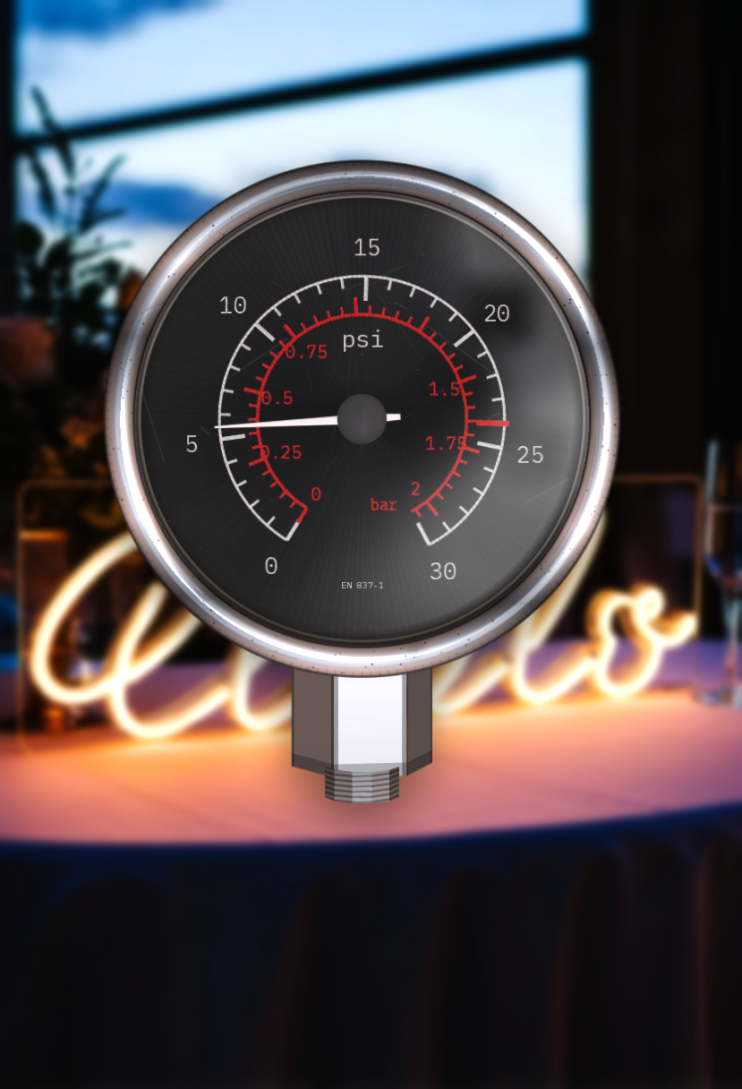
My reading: 5.5 psi
